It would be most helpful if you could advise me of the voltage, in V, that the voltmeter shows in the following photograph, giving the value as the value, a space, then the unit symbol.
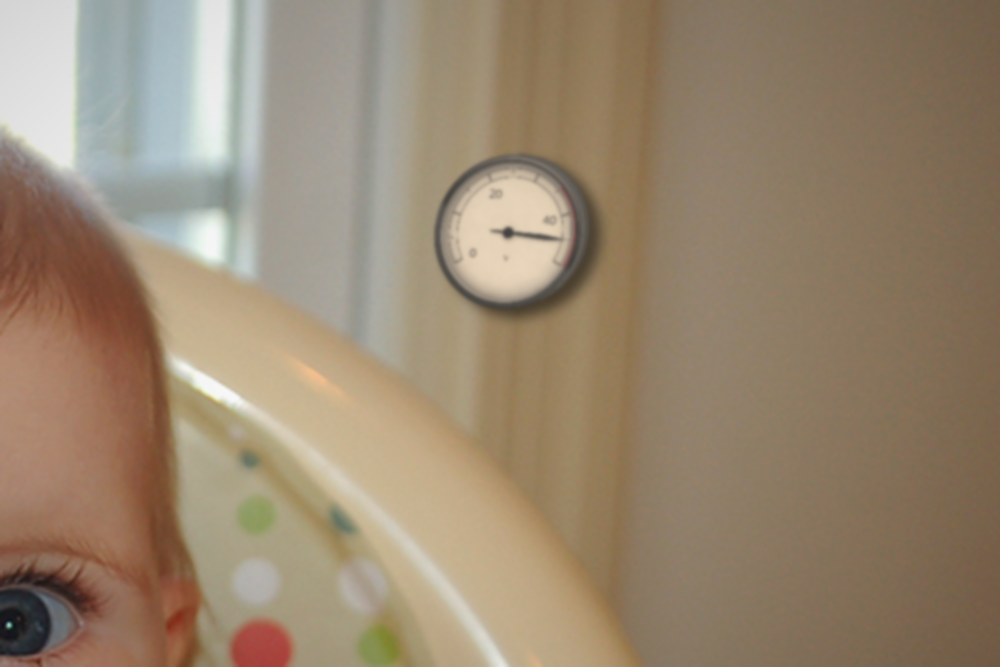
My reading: 45 V
